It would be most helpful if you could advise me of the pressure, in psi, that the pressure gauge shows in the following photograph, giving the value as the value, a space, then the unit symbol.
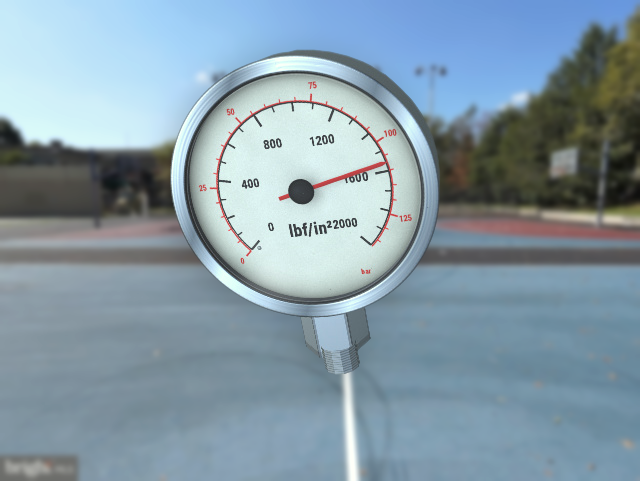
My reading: 1550 psi
